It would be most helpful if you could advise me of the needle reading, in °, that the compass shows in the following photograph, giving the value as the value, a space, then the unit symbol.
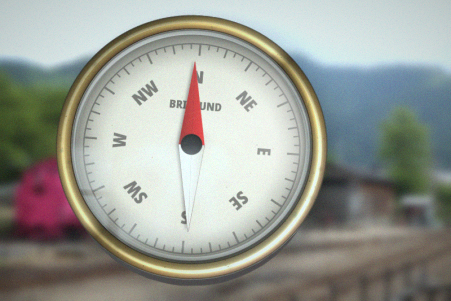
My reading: 357.5 °
